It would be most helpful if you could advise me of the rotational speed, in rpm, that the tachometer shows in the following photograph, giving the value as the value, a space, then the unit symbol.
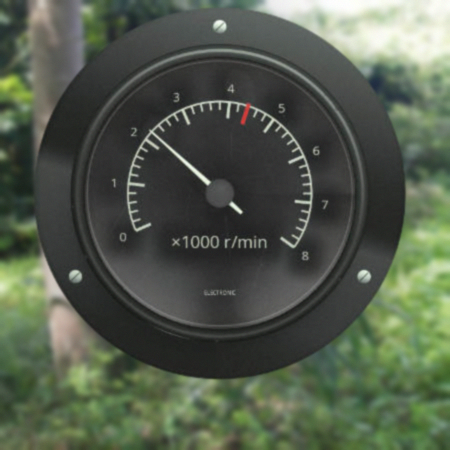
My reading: 2200 rpm
